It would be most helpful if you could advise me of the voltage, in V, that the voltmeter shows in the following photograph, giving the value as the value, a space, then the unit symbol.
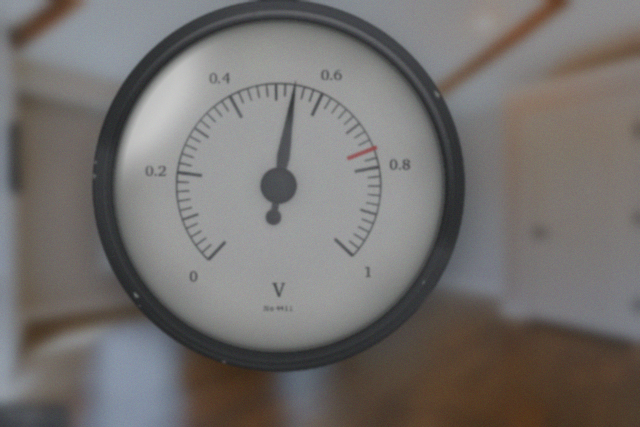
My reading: 0.54 V
